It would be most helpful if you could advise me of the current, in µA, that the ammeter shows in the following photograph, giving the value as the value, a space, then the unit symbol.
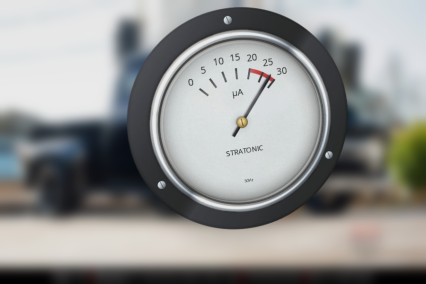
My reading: 27.5 µA
